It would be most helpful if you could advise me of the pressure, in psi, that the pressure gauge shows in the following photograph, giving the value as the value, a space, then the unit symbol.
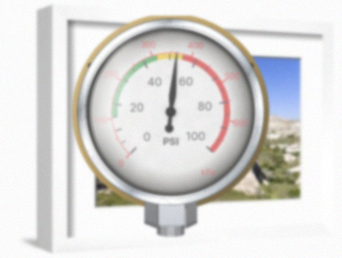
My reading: 52.5 psi
